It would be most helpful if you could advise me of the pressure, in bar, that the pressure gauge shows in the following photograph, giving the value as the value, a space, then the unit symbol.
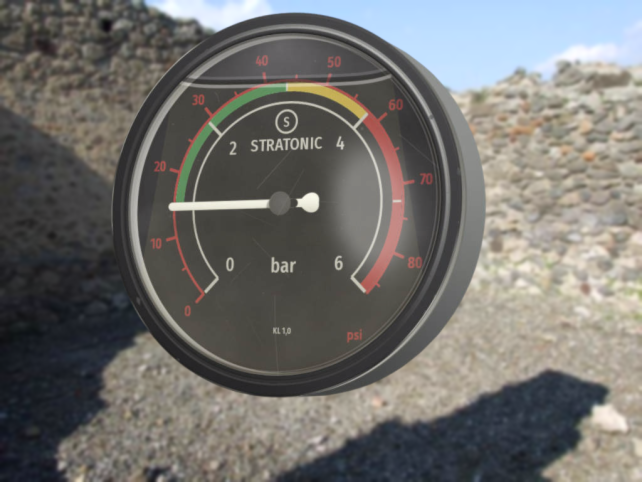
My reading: 1 bar
